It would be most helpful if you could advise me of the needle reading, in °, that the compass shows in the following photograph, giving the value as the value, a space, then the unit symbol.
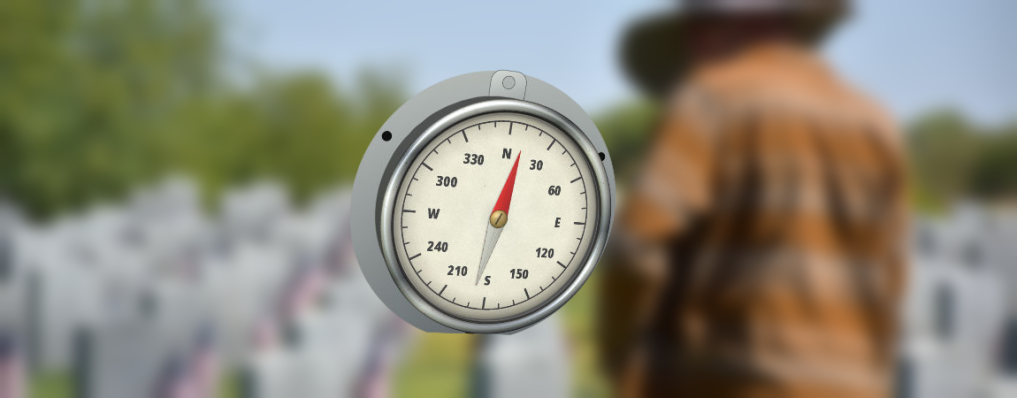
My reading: 10 °
